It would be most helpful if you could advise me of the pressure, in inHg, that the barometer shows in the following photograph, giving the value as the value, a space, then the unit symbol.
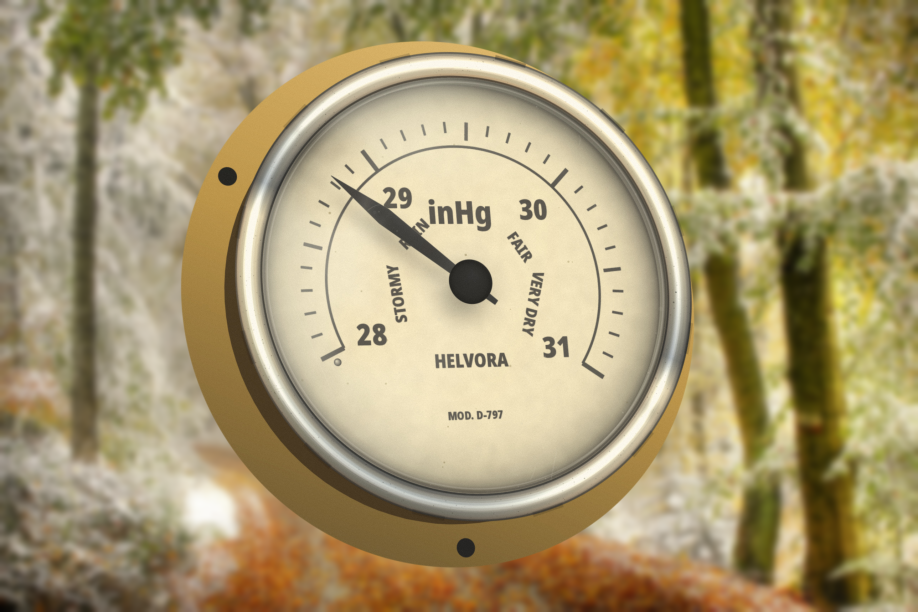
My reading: 28.8 inHg
